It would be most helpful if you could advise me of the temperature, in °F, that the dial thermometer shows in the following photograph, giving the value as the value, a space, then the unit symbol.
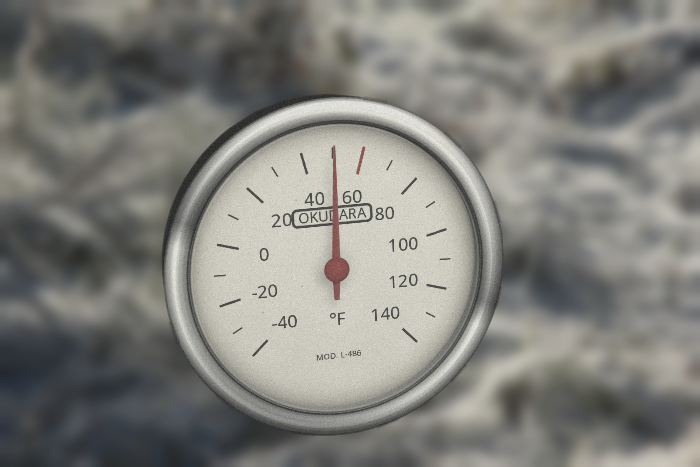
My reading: 50 °F
